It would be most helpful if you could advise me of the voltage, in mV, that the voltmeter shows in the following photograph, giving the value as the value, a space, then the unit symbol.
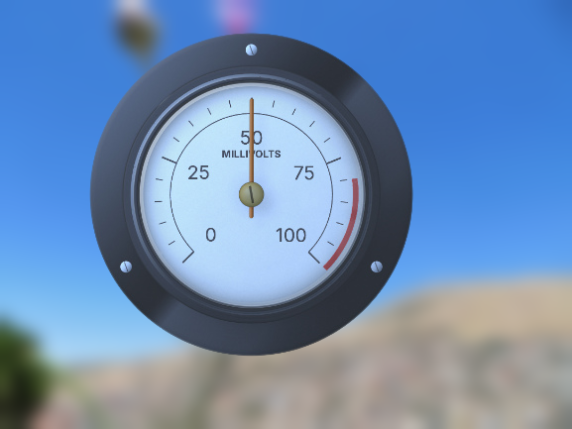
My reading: 50 mV
